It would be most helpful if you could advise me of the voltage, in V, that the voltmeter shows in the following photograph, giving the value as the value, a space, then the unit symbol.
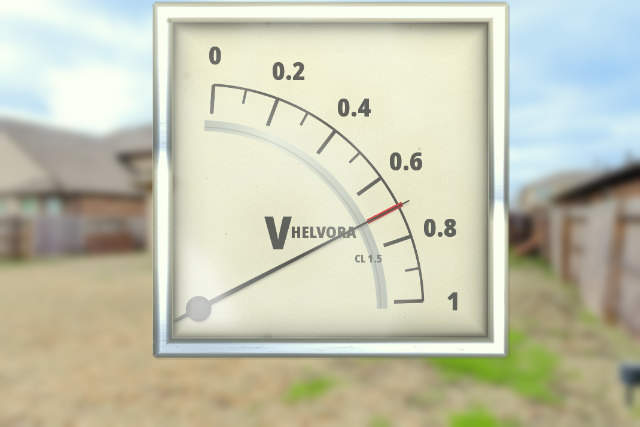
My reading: 0.7 V
